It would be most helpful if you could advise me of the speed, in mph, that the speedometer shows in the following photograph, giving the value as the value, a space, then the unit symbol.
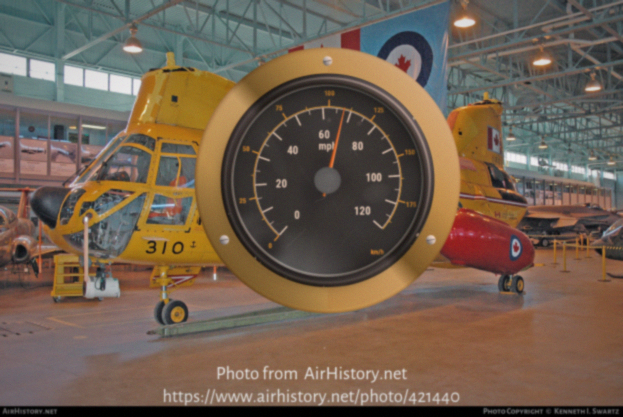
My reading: 67.5 mph
